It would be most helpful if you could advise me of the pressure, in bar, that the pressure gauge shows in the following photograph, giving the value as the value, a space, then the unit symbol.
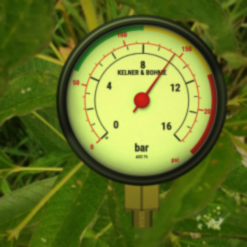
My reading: 10 bar
